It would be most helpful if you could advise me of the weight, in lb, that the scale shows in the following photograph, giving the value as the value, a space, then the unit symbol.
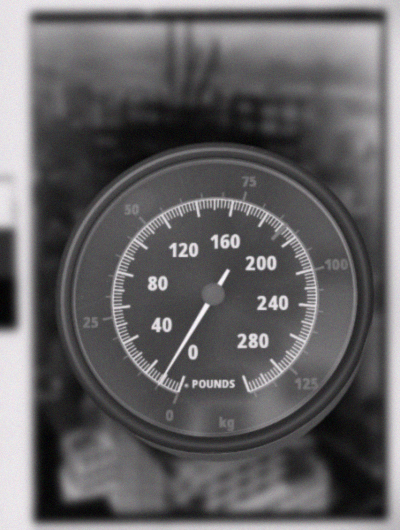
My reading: 10 lb
